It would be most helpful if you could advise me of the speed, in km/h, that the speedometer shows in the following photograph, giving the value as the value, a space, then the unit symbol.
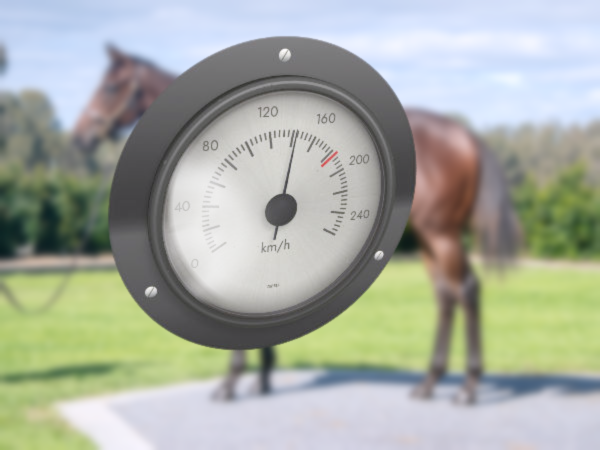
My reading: 140 km/h
